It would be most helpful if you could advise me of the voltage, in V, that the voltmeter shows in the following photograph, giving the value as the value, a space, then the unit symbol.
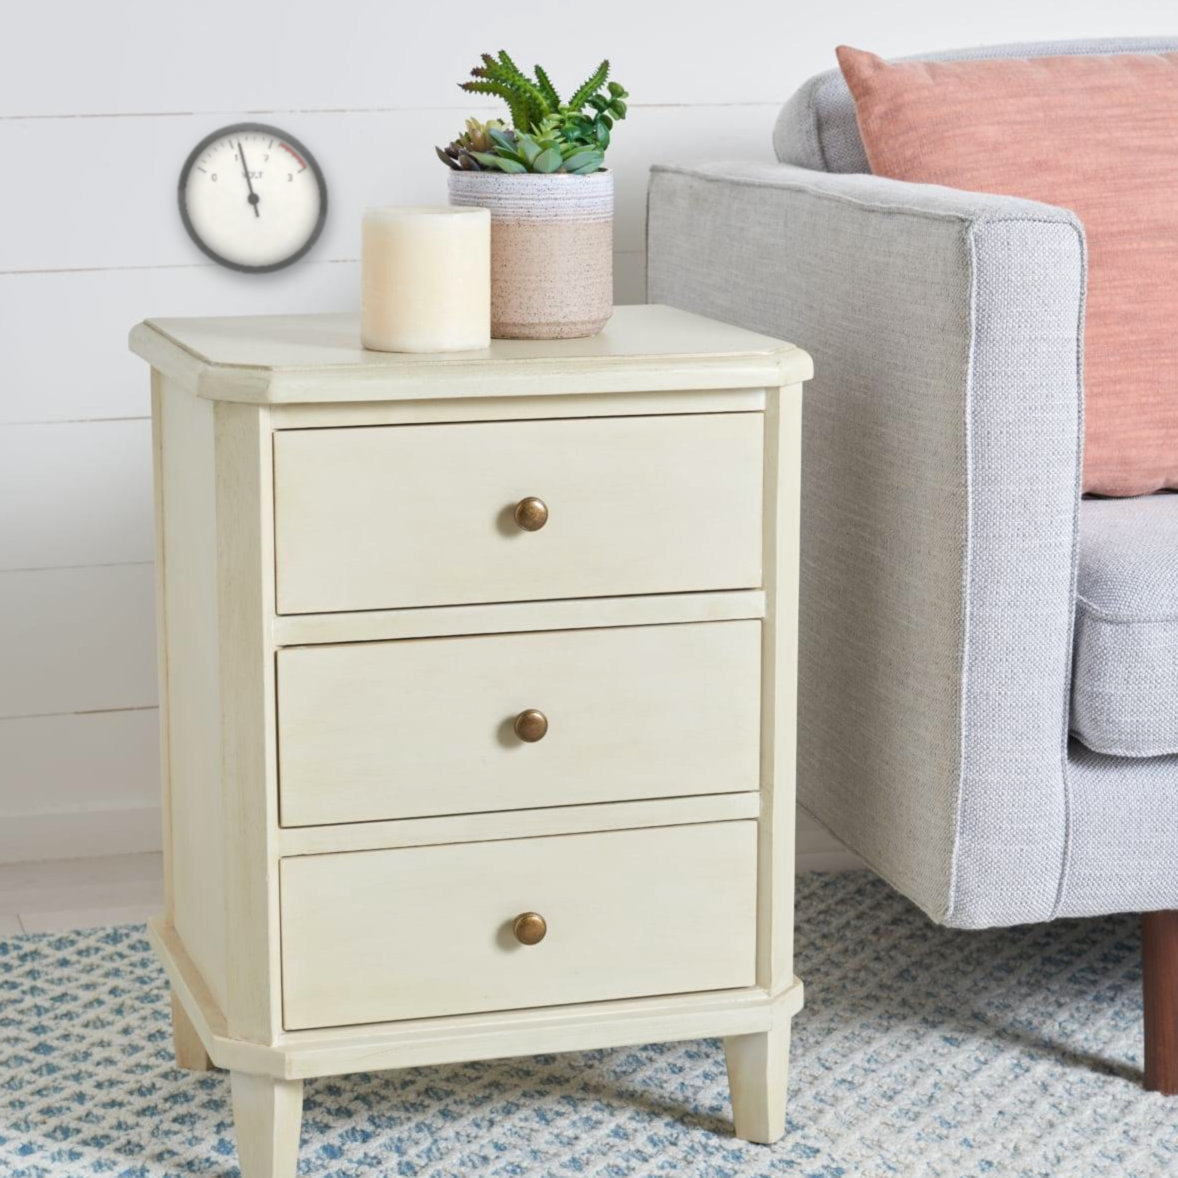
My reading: 1.2 V
